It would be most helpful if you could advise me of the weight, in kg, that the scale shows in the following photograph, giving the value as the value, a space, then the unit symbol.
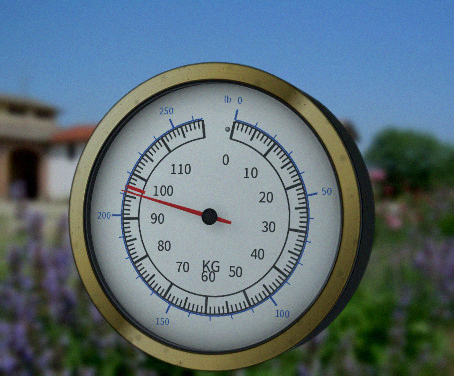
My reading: 96 kg
